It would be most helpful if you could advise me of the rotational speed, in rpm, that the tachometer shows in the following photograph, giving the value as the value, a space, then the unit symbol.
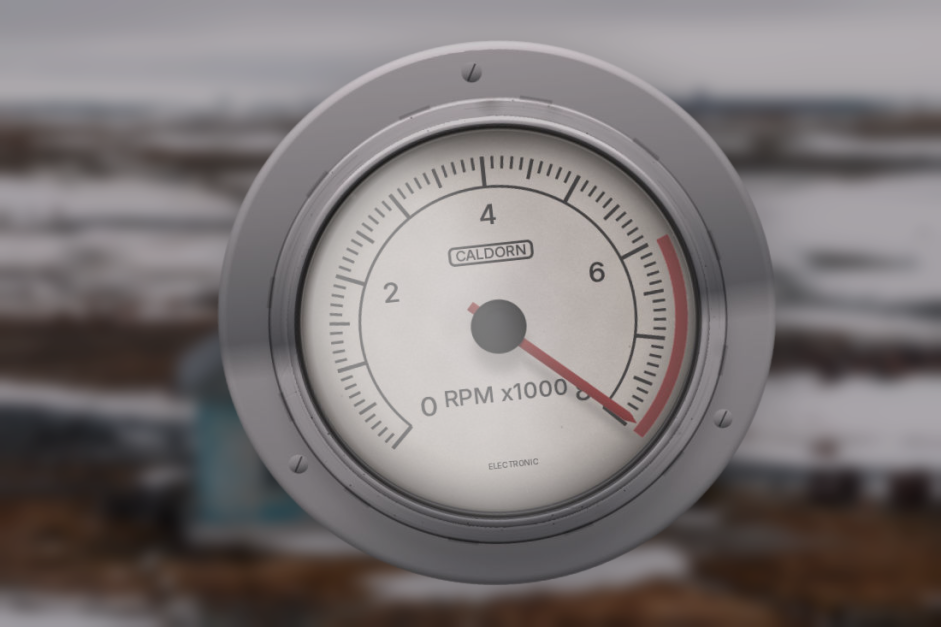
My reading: 7900 rpm
